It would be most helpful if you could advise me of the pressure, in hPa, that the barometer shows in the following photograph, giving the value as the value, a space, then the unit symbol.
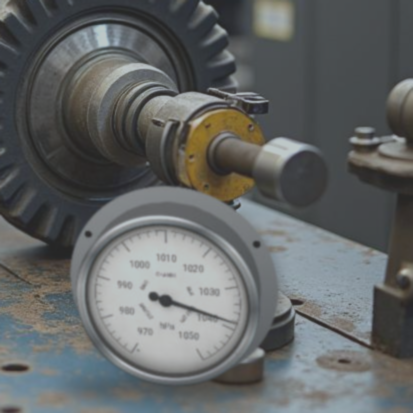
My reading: 1038 hPa
